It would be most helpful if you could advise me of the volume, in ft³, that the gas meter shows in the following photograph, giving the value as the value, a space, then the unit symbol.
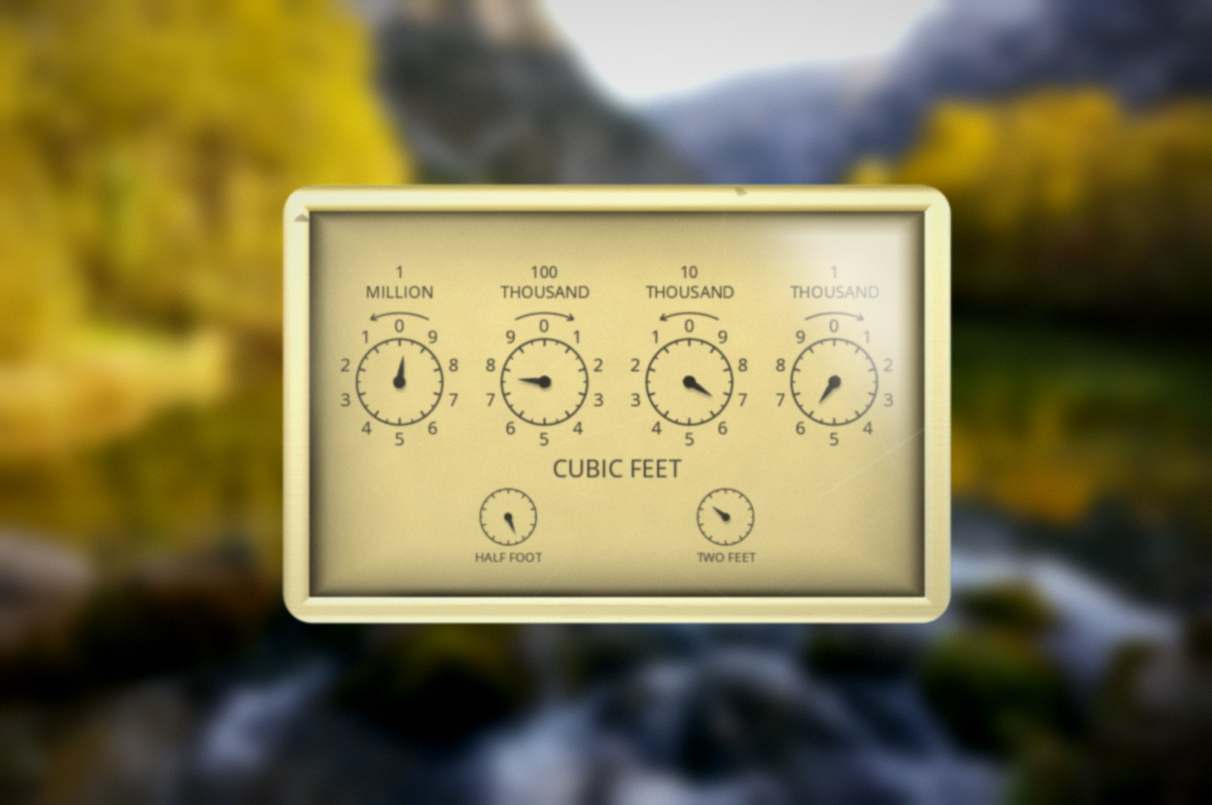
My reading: 976600 ft³
